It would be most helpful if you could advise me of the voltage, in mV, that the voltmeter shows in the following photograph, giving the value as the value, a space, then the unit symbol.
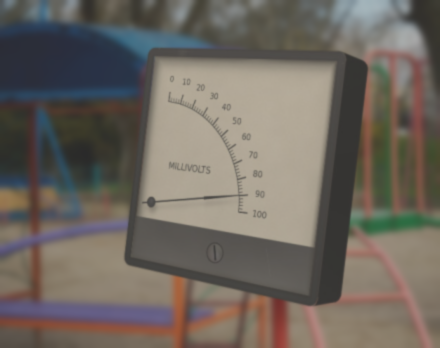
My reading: 90 mV
